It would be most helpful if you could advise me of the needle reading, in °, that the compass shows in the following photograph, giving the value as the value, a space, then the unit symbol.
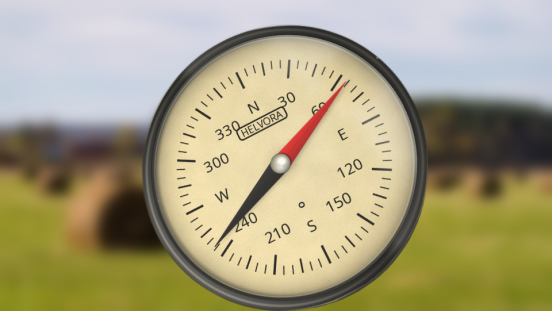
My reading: 65 °
